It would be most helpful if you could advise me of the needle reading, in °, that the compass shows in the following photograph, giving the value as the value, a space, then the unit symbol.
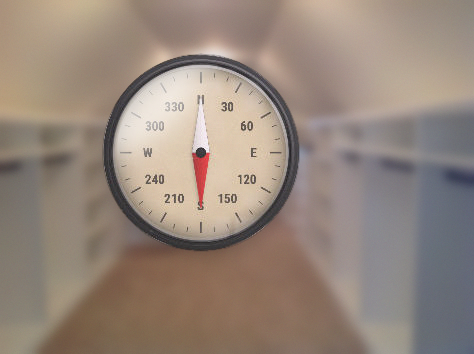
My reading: 180 °
